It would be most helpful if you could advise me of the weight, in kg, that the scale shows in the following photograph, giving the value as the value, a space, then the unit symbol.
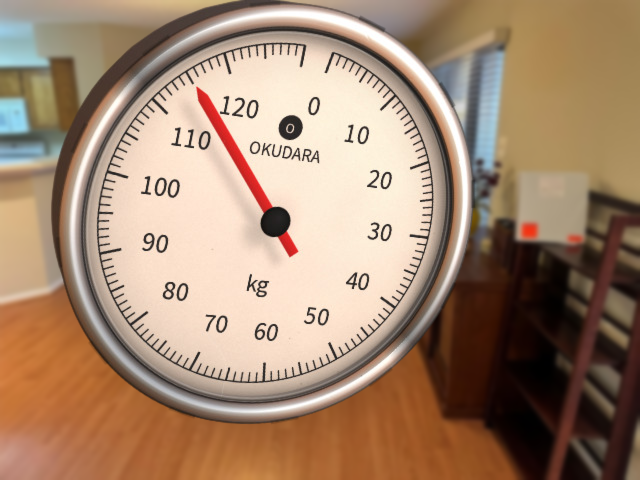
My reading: 115 kg
